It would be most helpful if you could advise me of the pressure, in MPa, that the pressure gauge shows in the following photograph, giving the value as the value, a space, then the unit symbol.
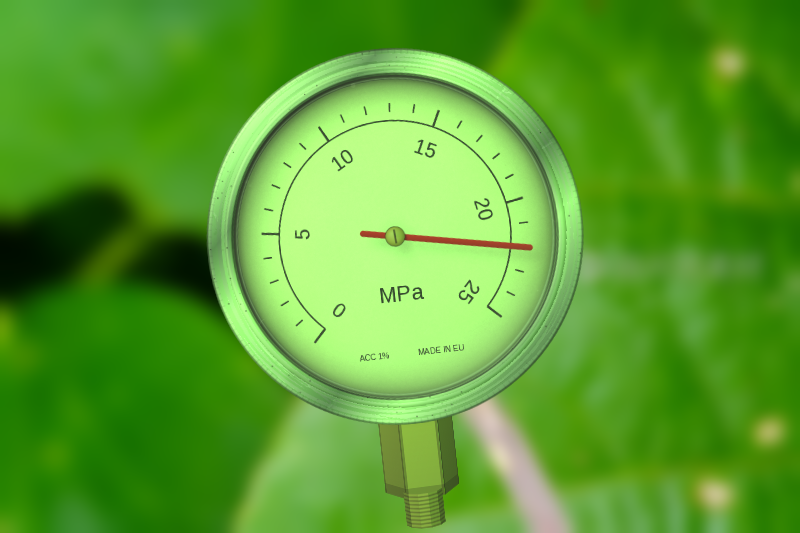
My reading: 22 MPa
